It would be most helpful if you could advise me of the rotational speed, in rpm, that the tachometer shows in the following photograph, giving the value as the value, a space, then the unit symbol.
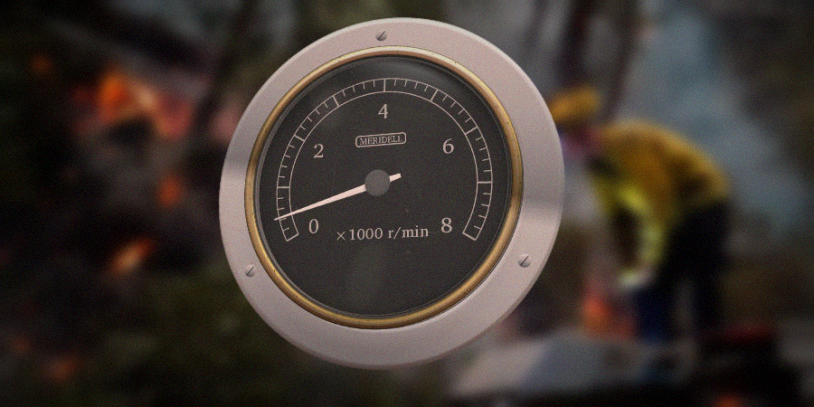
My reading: 400 rpm
